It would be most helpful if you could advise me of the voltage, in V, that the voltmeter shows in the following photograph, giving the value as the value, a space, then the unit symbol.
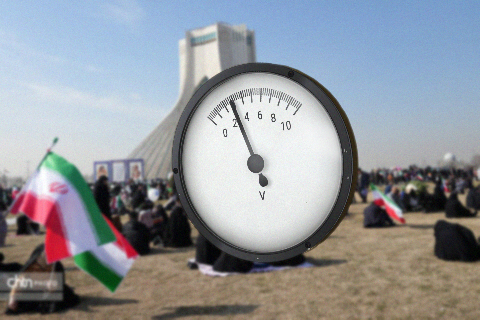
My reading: 3 V
